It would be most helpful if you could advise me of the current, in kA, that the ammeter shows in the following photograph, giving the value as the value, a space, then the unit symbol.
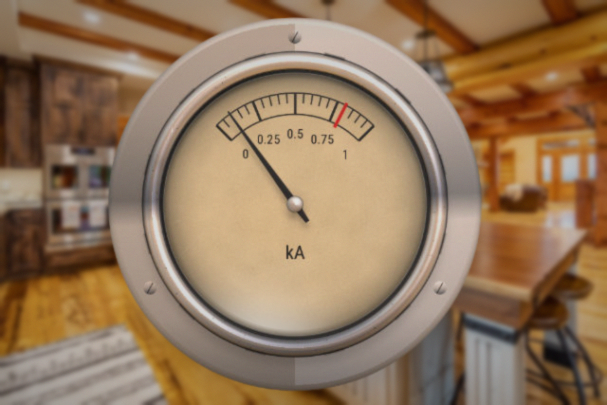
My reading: 0.1 kA
